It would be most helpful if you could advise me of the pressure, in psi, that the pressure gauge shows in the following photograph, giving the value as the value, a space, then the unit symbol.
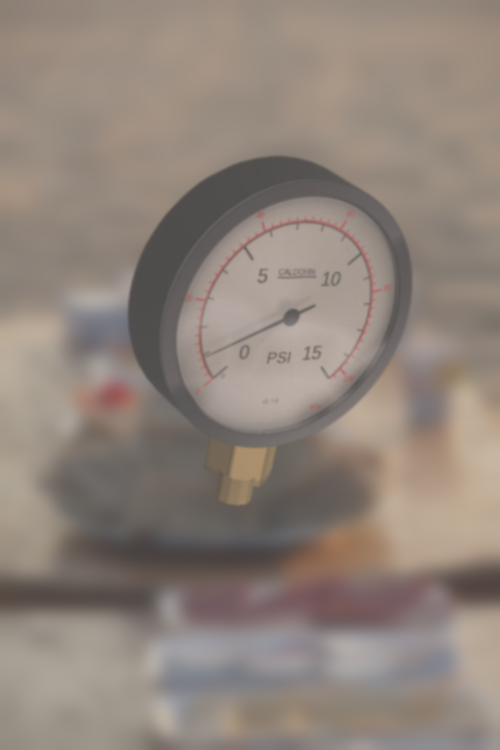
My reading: 1 psi
